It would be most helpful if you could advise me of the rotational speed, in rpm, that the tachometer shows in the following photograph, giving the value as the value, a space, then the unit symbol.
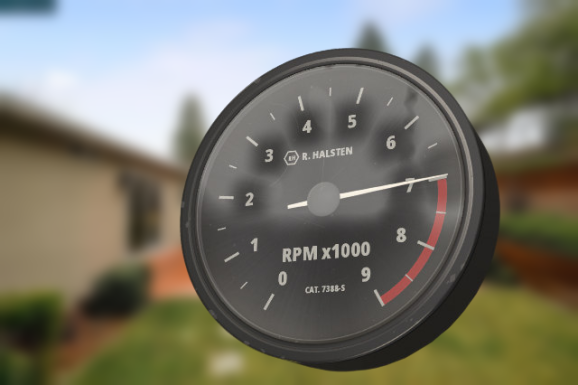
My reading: 7000 rpm
